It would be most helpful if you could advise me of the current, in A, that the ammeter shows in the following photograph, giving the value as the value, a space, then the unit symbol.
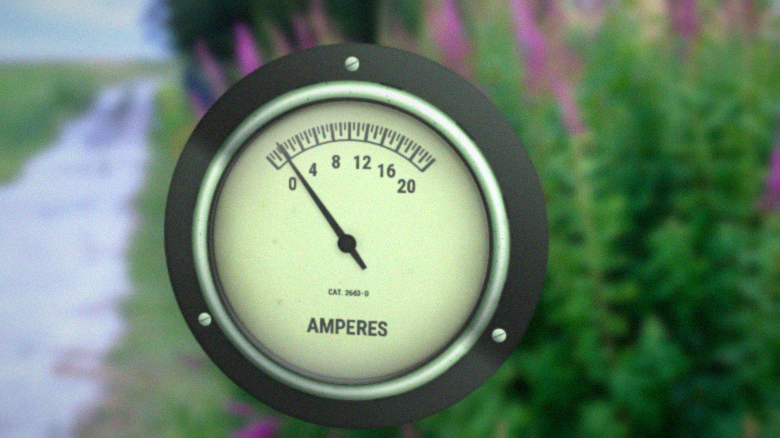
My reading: 2 A
